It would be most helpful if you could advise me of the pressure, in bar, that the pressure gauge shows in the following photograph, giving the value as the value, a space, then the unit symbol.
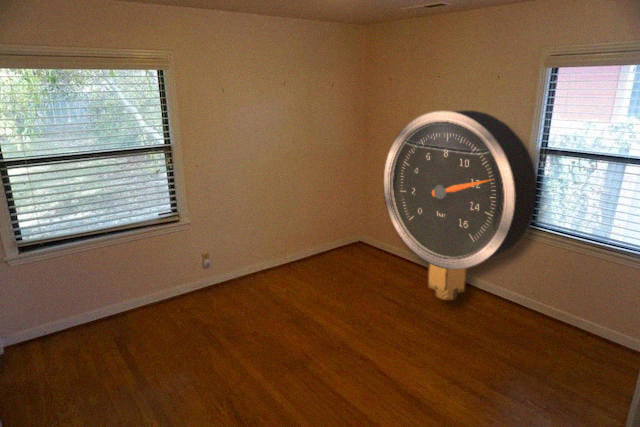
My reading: 12 bar
